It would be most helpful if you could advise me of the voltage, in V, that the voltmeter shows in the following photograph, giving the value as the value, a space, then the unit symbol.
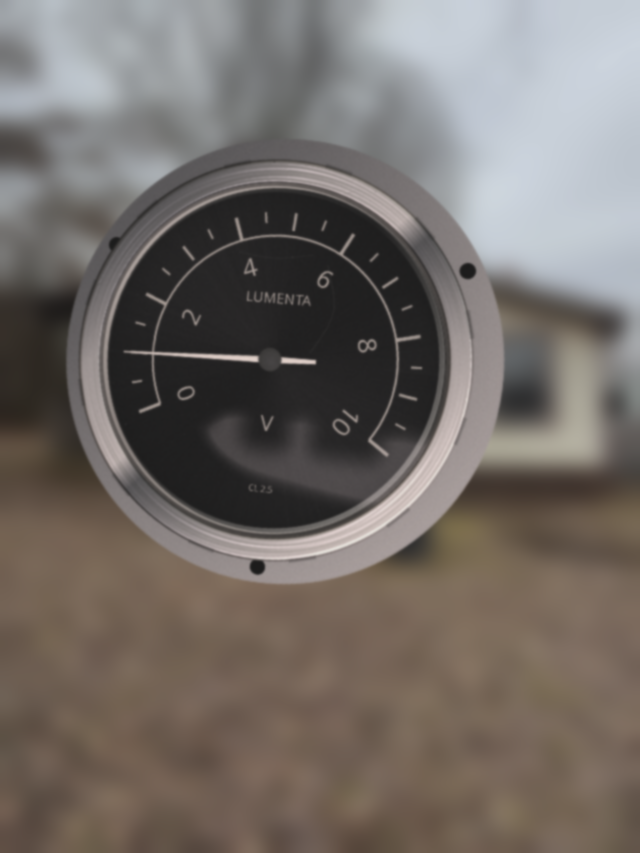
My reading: 1 V
